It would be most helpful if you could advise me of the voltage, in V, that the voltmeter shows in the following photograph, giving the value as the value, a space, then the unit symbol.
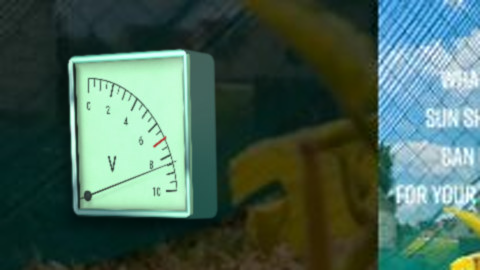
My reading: 8.5 V
